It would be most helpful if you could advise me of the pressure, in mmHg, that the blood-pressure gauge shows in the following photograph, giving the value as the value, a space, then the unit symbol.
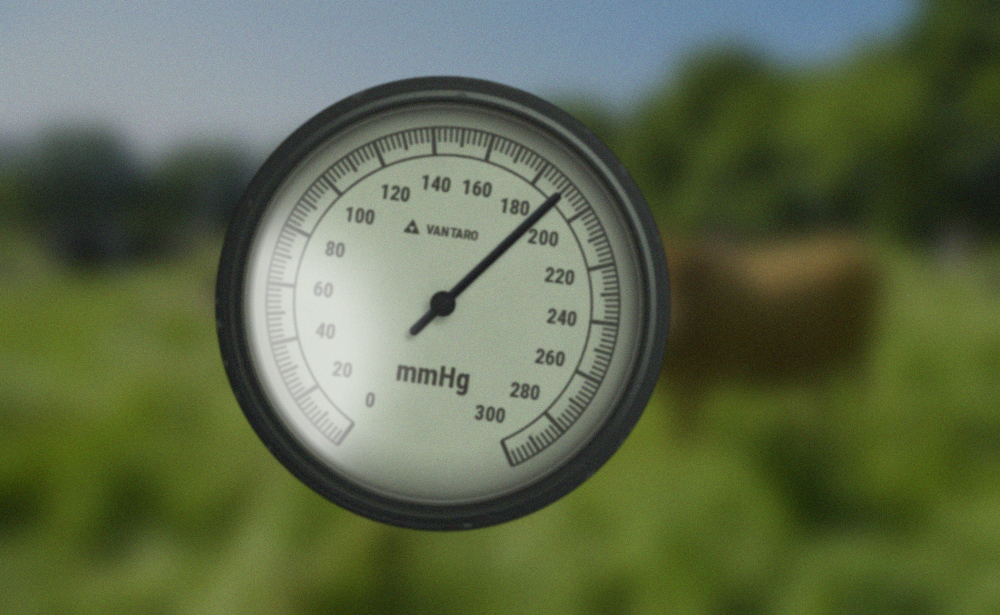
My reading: 190 mmHg
